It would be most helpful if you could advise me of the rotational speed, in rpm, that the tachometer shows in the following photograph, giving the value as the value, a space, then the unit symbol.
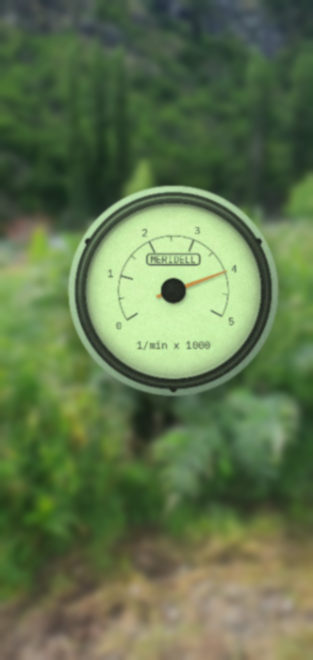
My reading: 4000 rpm
